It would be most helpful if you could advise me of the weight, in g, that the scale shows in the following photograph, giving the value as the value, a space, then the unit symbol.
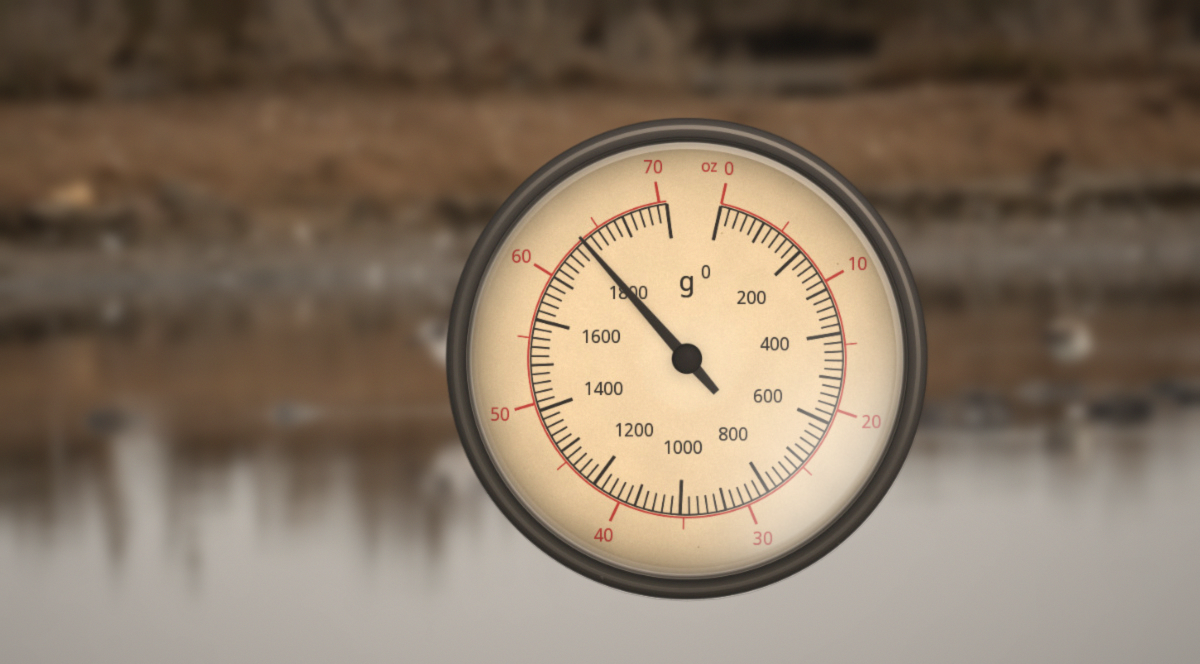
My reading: 1800 g
